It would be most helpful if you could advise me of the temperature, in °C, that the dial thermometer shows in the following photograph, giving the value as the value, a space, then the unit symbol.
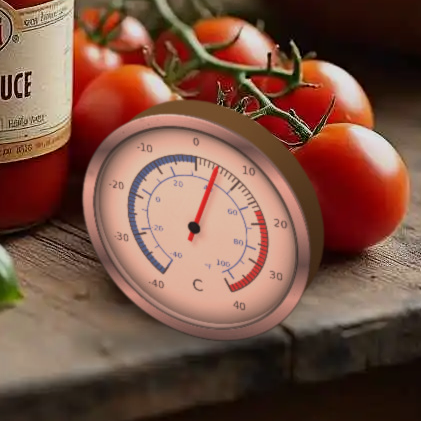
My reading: 5 °C
